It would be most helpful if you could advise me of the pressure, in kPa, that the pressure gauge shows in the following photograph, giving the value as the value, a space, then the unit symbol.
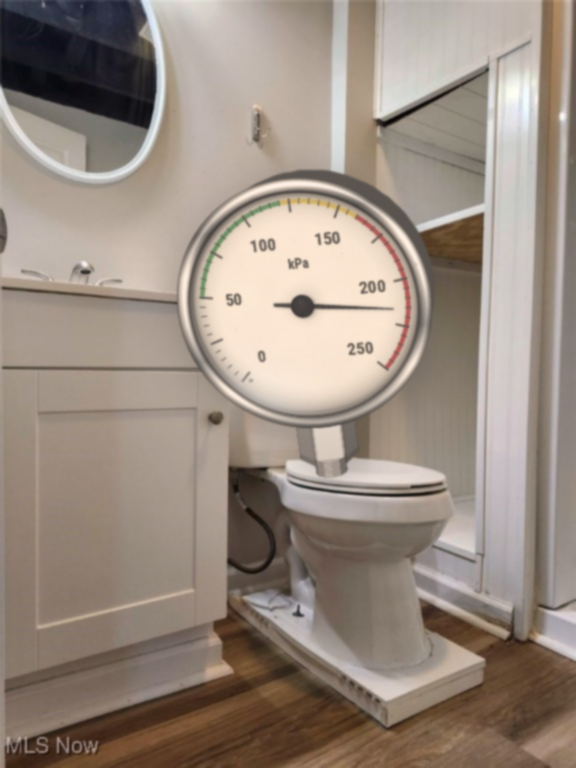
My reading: 215 kPa
